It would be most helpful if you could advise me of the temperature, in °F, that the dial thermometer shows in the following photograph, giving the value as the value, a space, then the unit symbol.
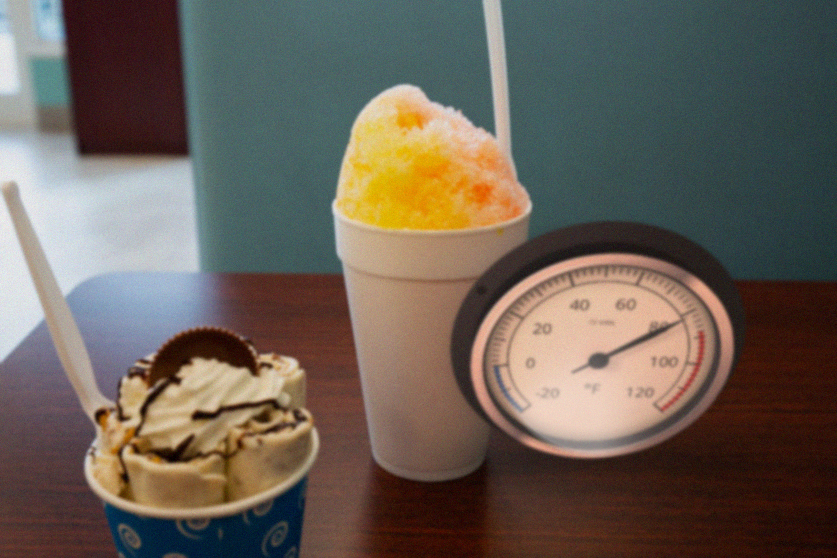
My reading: 80 °F
